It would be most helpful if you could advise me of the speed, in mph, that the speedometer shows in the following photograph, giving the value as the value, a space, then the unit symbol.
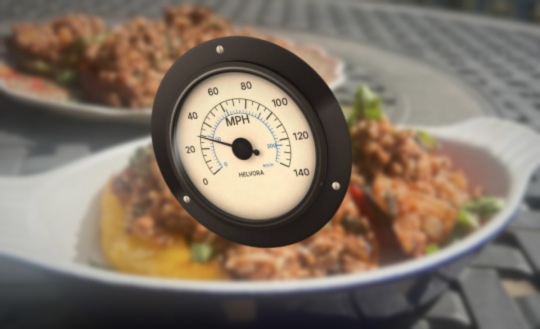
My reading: 30 mph
